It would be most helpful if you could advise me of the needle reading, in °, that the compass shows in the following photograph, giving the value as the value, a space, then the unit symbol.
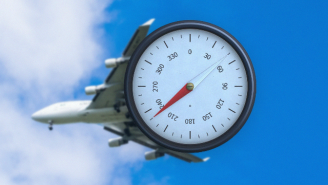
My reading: 230 °
